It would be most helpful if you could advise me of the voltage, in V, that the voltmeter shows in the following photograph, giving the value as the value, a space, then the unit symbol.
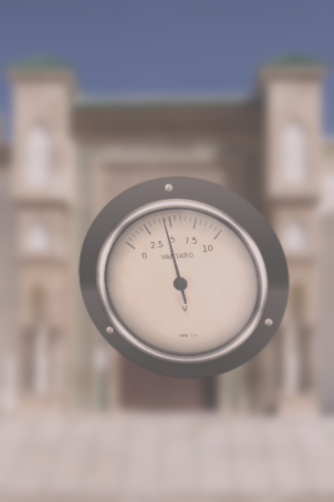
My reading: 4.5 V
